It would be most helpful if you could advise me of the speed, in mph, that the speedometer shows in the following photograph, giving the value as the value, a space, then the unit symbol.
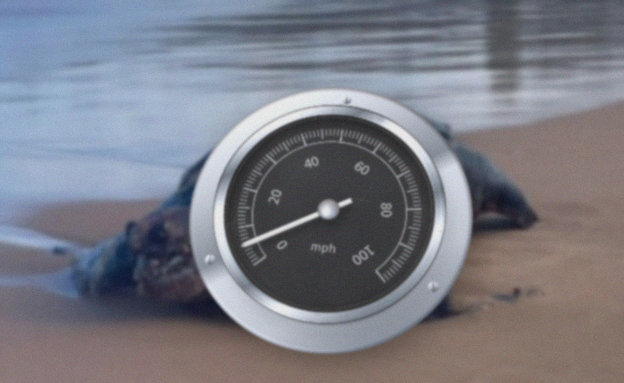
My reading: 5 mph
